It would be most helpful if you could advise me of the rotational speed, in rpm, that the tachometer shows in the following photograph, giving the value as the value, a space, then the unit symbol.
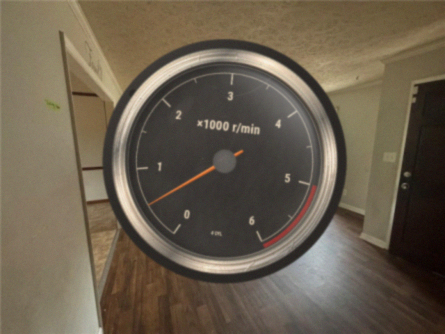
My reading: 500 rpm
